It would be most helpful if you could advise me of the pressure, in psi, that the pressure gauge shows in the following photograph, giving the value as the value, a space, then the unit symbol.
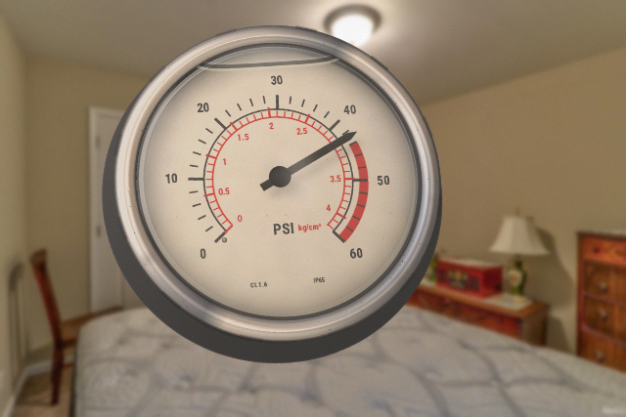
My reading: 43 psi
